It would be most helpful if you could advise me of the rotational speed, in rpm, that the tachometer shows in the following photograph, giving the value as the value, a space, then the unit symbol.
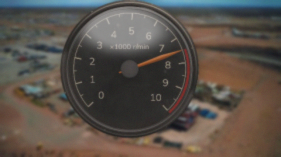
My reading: 7500 rpm
